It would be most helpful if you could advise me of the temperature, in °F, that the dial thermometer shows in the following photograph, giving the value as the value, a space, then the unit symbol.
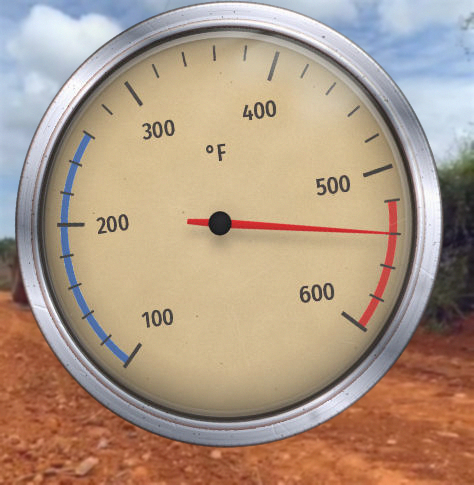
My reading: 540 °F
